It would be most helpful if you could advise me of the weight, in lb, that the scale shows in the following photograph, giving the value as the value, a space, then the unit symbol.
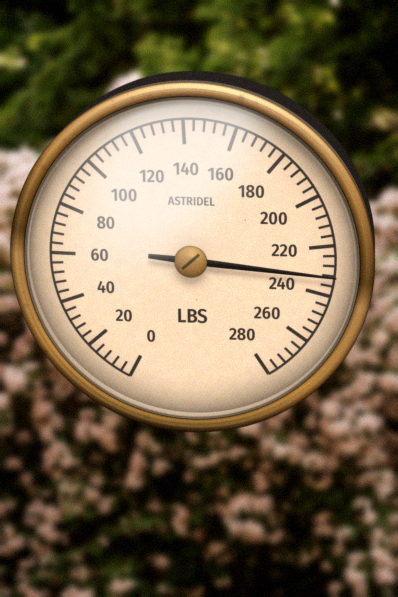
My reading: 232 lb
